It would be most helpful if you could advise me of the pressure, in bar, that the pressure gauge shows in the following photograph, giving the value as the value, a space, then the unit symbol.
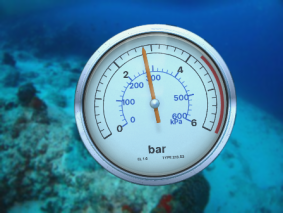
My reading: 2.8 bar
